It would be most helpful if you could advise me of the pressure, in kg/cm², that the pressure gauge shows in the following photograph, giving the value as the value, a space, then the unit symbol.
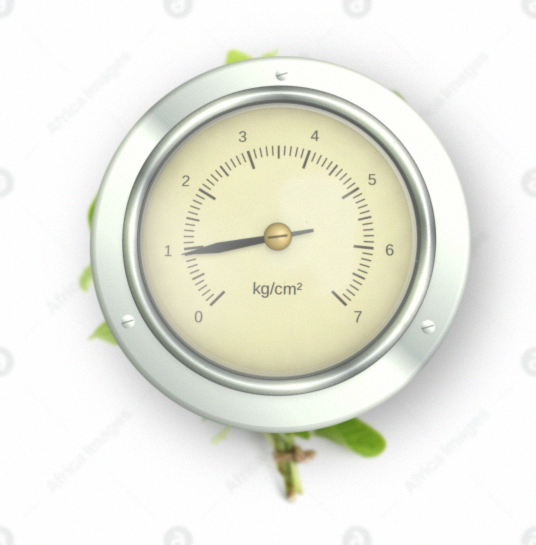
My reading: 0.9 kg/cm²
